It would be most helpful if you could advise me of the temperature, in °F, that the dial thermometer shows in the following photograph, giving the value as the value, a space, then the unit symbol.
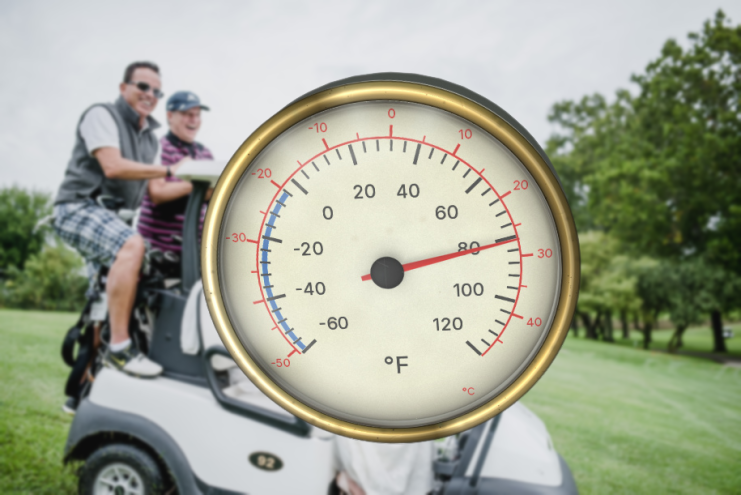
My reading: 80 °F
